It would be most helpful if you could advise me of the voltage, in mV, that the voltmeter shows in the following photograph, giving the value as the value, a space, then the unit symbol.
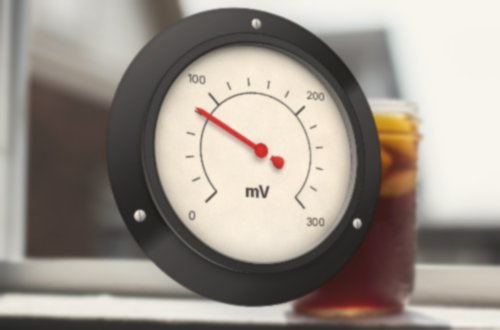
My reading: 80 mV
